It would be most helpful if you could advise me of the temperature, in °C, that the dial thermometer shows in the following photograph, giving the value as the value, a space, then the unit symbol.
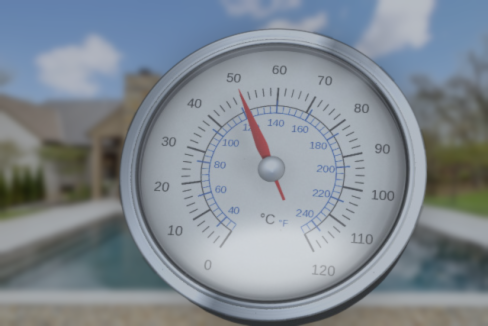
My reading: 50 °C
